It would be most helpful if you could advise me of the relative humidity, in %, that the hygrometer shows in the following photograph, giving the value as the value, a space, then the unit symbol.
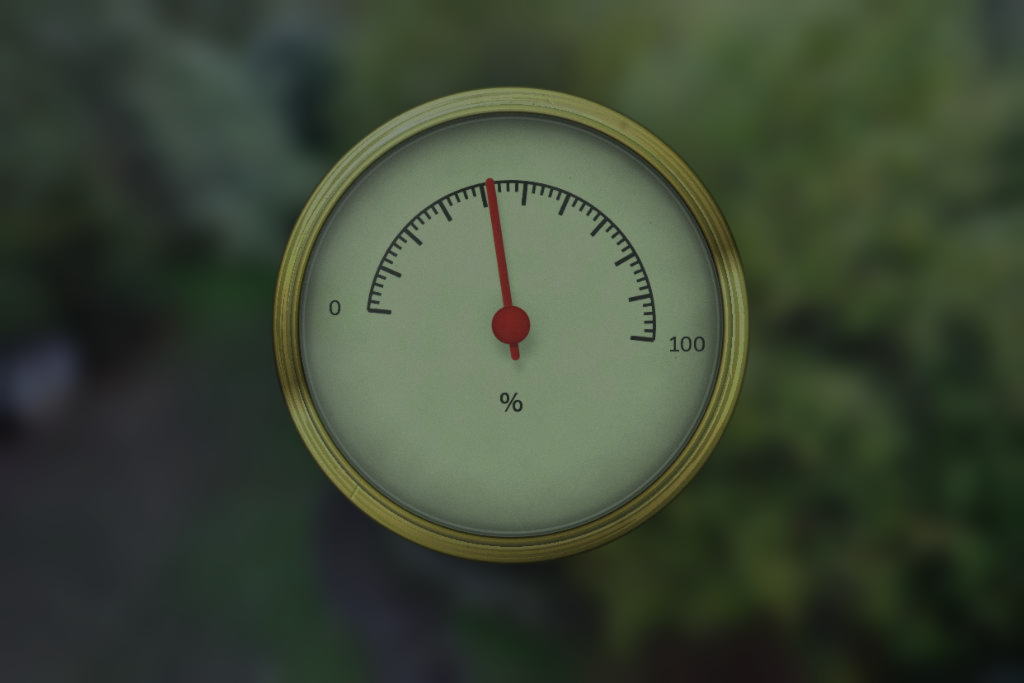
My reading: 42 %
